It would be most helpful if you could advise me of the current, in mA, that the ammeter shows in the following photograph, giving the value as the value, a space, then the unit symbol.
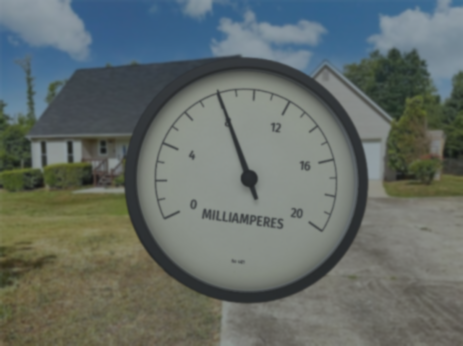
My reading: 8 mA
